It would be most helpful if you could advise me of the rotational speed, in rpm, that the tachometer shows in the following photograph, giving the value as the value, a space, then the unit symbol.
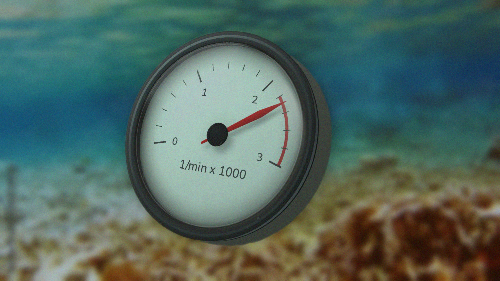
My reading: 2300 rpm
